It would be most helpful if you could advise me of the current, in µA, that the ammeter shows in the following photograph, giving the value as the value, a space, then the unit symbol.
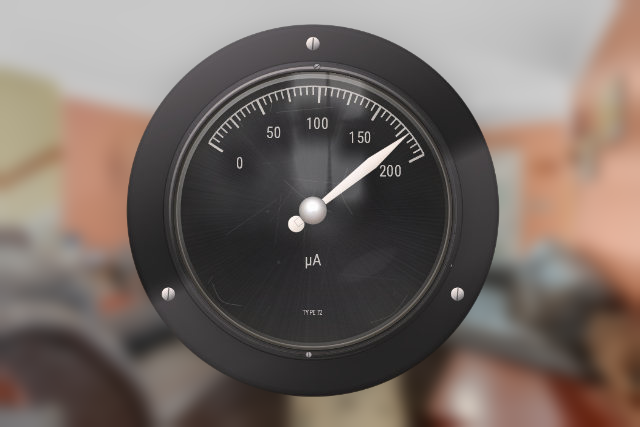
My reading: 180 µA
